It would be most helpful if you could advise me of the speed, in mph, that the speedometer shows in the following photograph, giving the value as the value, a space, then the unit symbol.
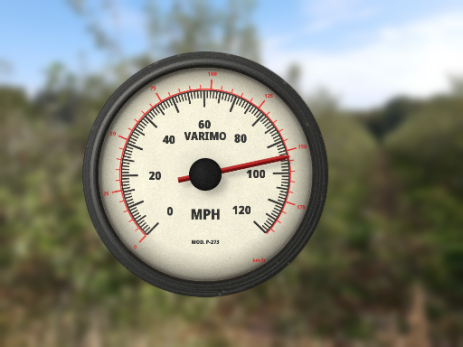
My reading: 95 mph
